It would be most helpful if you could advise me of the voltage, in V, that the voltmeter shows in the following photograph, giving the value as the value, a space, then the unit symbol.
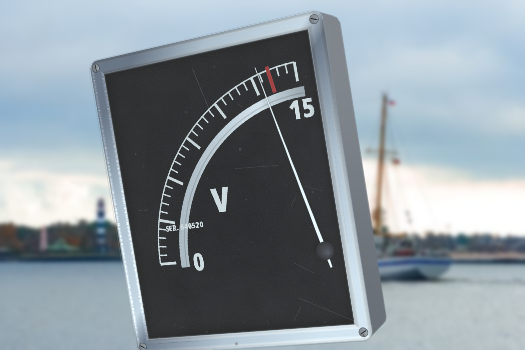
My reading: 13 V
